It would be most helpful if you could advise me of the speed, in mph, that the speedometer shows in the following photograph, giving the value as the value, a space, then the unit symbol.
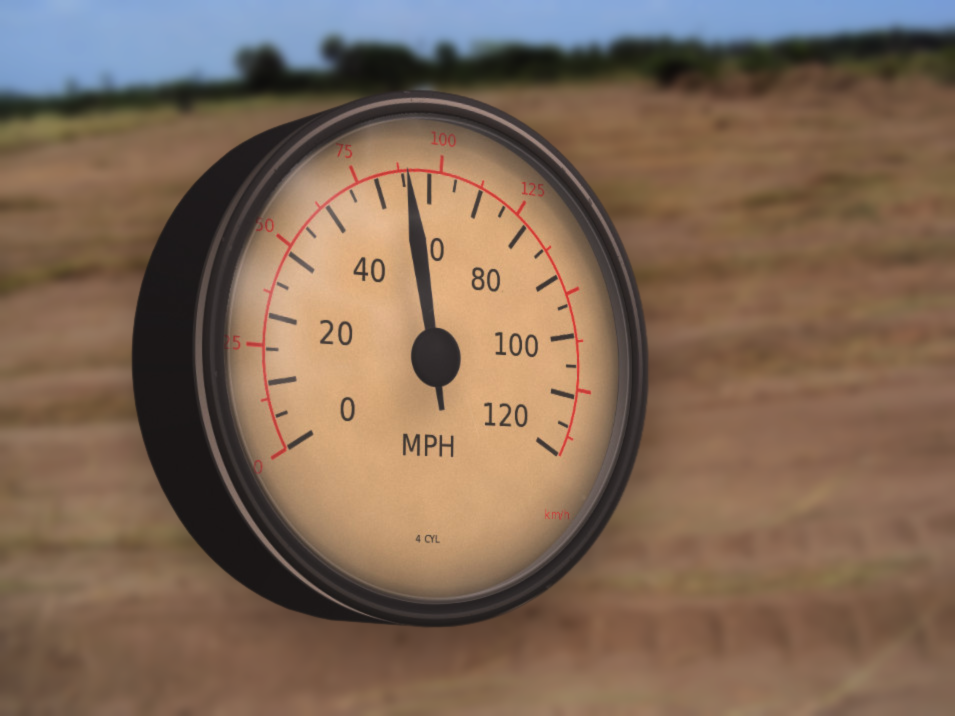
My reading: 55 mph
